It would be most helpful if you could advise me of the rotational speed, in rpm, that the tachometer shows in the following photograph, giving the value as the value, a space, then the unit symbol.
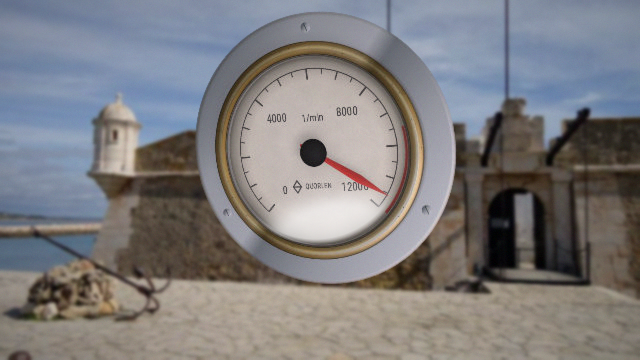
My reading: 11500 rpm
